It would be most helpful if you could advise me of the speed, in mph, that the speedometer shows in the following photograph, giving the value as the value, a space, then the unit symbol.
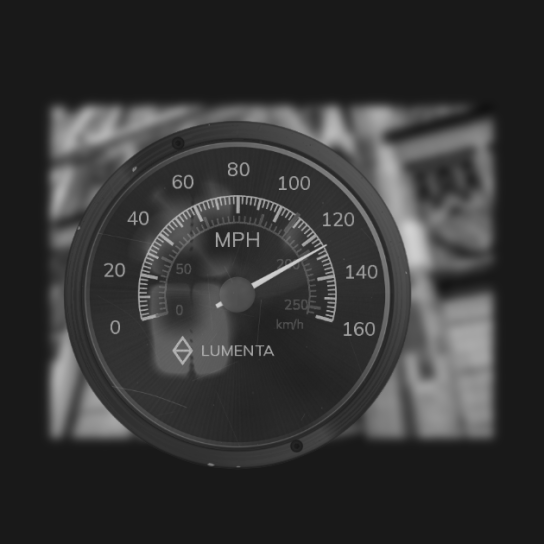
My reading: 126 mph
